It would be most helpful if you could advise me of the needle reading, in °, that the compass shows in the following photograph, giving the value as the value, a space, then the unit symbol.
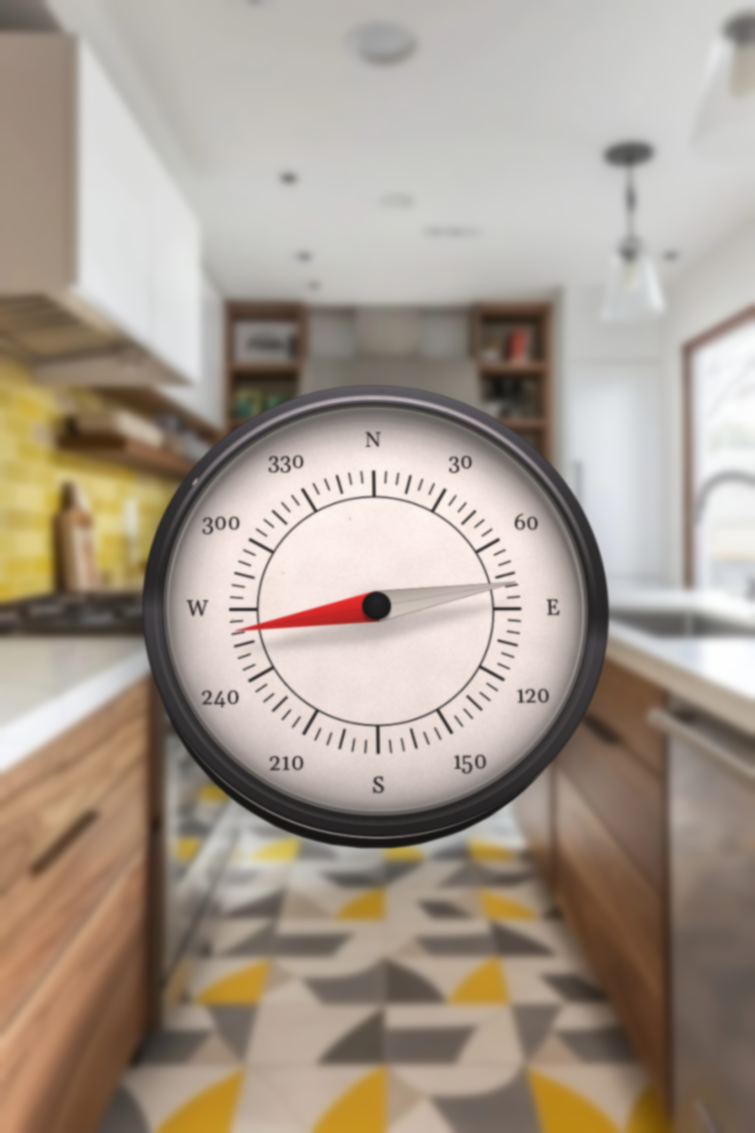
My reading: 260 °
